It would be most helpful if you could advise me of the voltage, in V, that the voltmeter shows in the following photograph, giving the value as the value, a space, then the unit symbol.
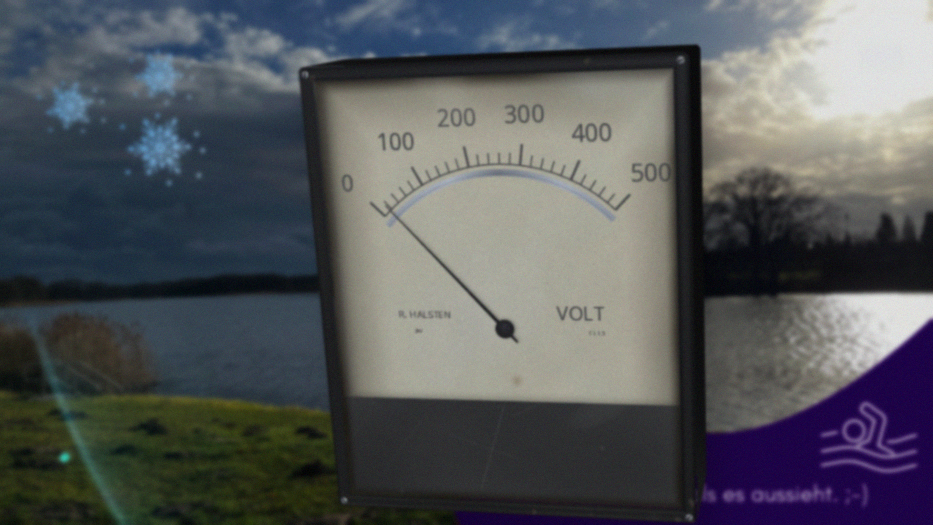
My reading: 20 V
